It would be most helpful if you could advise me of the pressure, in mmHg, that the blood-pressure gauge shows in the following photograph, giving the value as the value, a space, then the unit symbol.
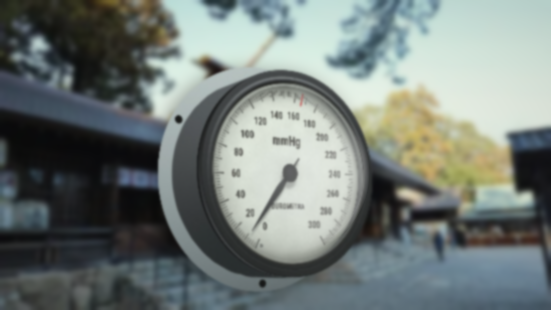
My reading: 10 mmHg
